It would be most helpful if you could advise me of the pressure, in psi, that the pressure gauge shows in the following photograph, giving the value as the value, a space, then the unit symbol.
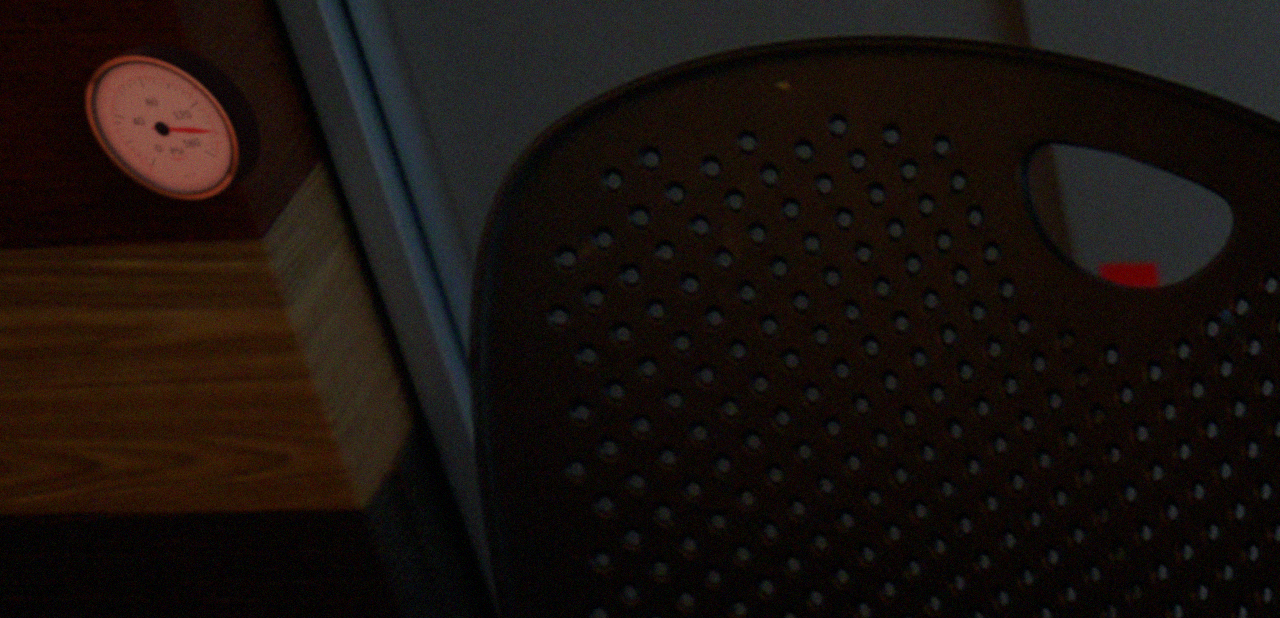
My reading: 140 psi
